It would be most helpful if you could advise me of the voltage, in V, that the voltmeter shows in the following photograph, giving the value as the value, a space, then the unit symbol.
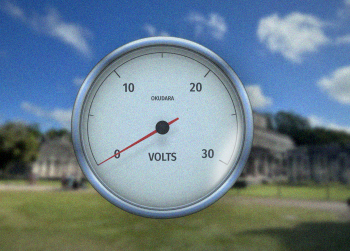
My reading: 0 V
